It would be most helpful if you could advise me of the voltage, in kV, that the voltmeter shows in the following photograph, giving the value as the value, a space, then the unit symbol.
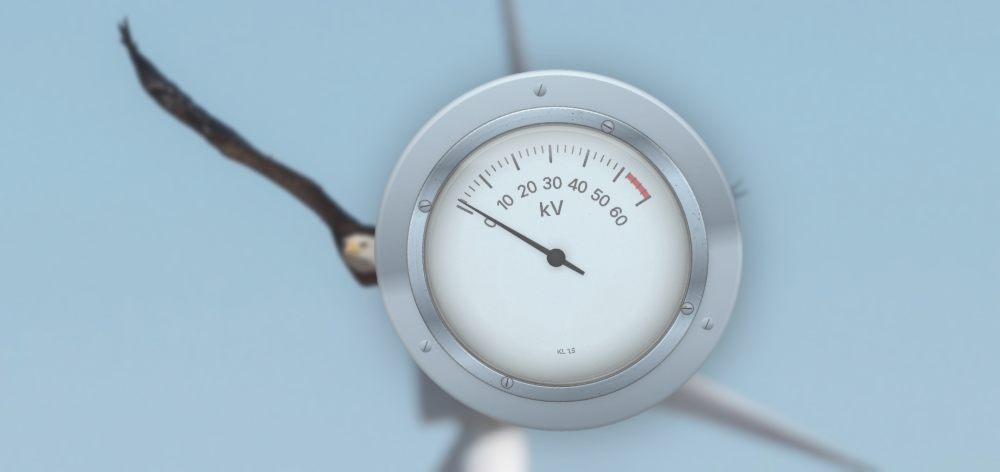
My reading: 2 kV
